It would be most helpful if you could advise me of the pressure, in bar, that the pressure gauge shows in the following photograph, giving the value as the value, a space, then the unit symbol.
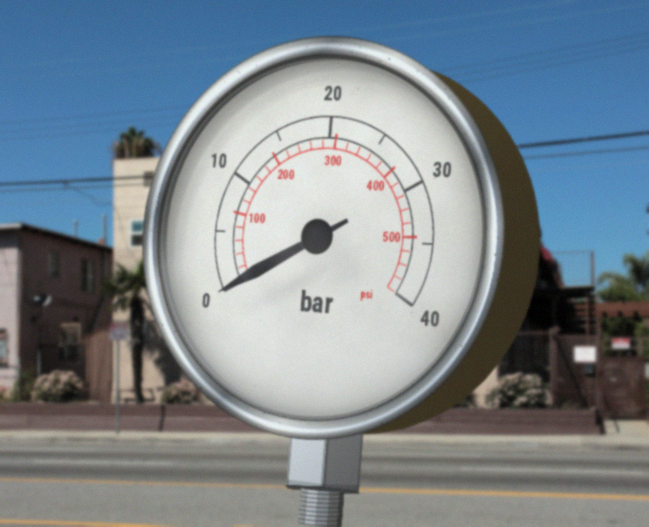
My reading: 0 bar
